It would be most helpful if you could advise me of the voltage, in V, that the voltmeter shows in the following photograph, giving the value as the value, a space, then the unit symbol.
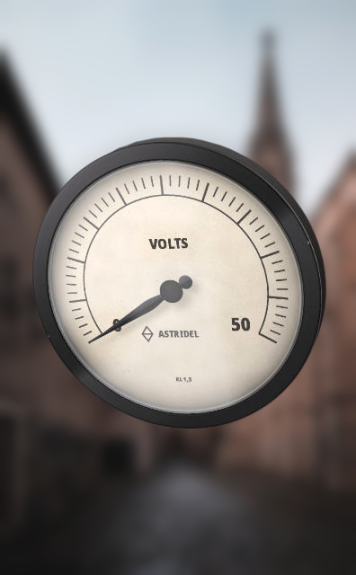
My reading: 0 V
